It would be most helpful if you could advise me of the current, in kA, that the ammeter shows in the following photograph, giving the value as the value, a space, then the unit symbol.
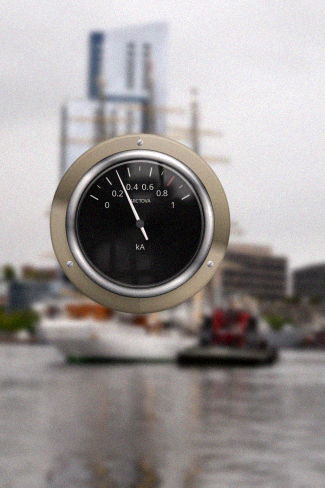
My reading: 0.3 kA
